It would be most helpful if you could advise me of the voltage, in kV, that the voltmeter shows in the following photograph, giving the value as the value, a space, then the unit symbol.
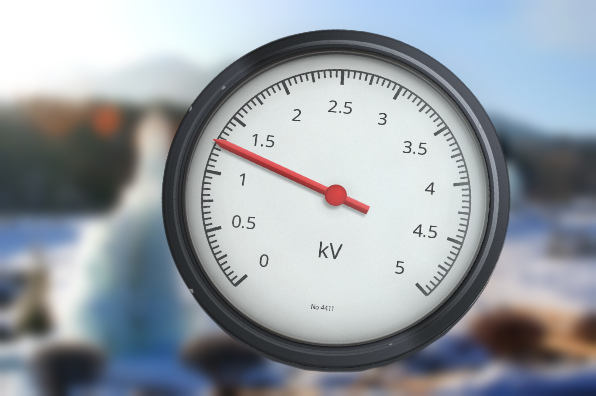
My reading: 1.25 kV
